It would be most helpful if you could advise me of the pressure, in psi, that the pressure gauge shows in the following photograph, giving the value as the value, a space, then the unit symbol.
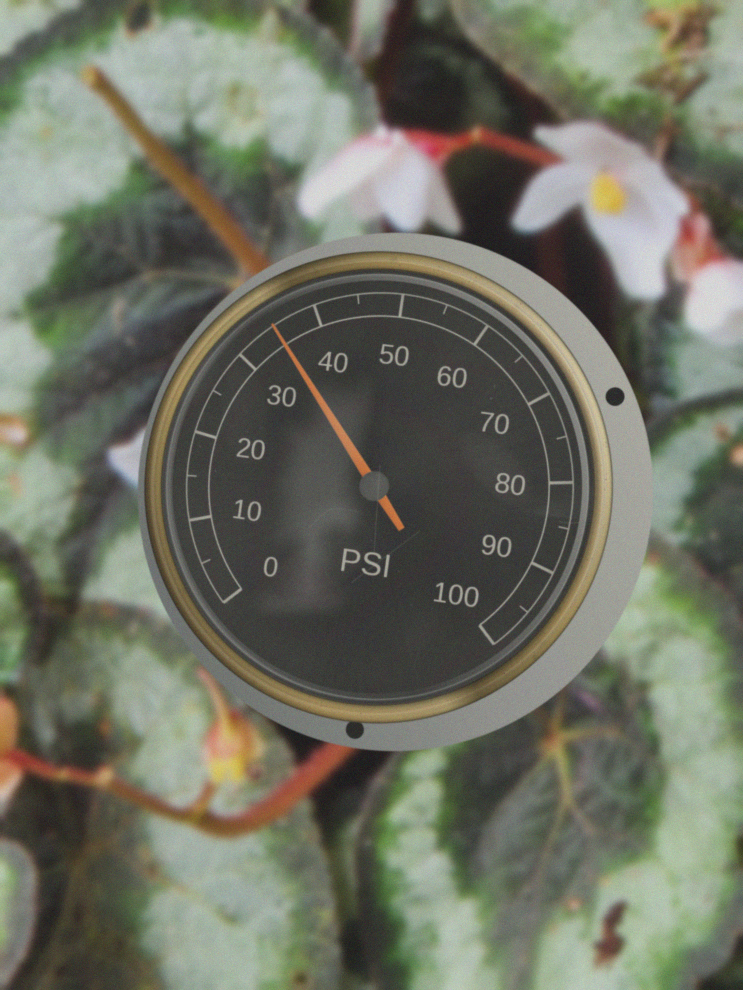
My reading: 35 psi
